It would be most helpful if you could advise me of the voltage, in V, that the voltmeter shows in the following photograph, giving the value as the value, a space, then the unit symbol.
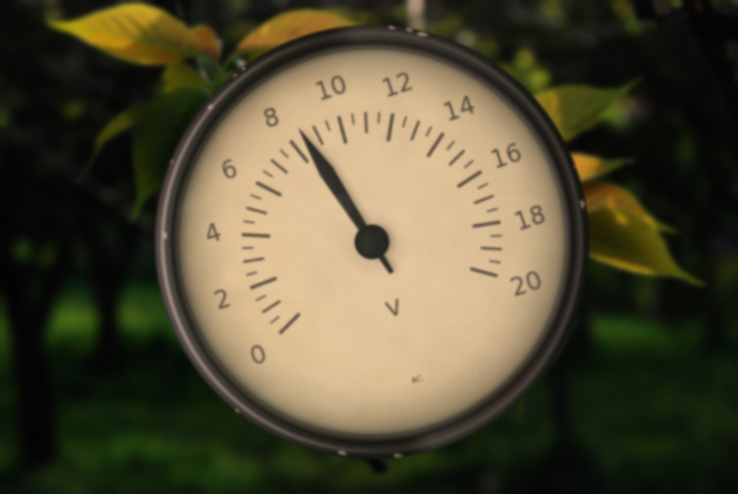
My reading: 8.5 V
